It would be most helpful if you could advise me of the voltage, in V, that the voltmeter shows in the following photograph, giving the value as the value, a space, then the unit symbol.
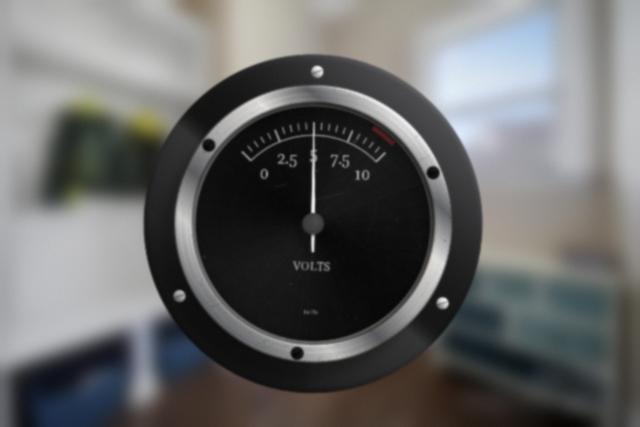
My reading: 5 V
